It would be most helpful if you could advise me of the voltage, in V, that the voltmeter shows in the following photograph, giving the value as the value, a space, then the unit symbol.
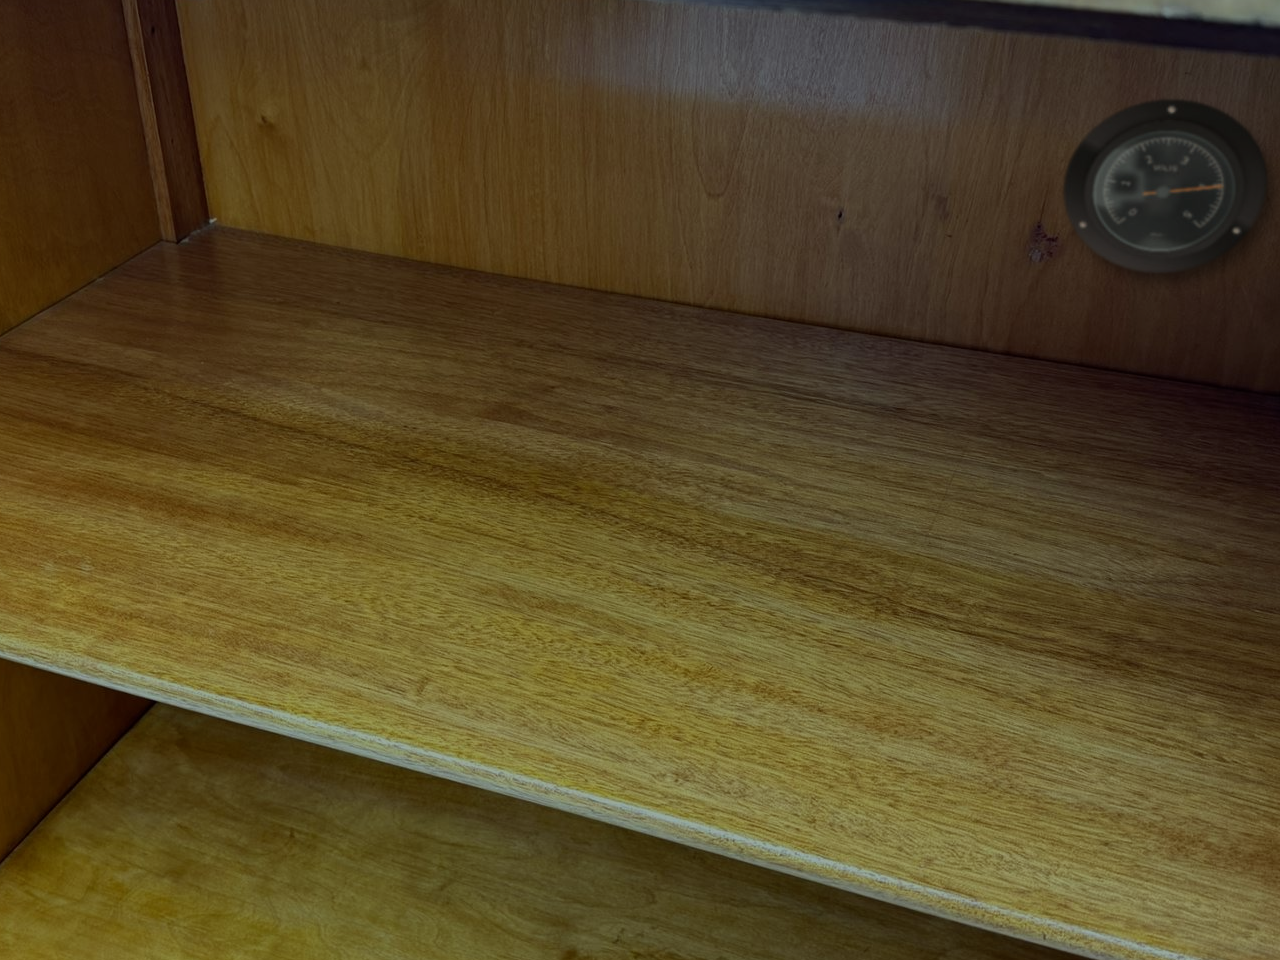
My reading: 4 V
